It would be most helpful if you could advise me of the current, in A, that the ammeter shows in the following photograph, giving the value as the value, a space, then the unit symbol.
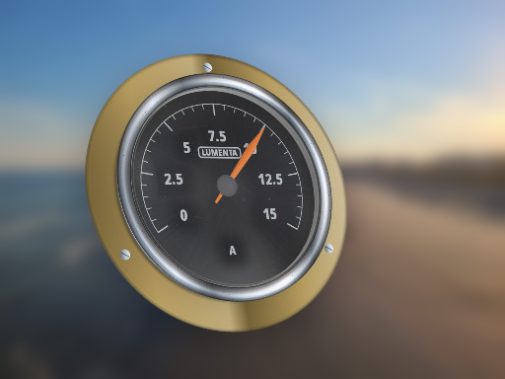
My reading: 10 A
